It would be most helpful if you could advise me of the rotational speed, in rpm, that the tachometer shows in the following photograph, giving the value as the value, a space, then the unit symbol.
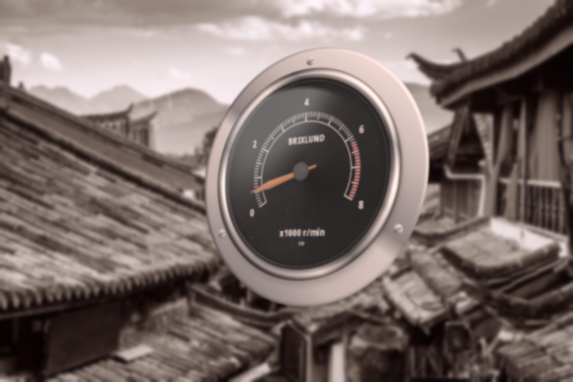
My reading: 500 rpm
